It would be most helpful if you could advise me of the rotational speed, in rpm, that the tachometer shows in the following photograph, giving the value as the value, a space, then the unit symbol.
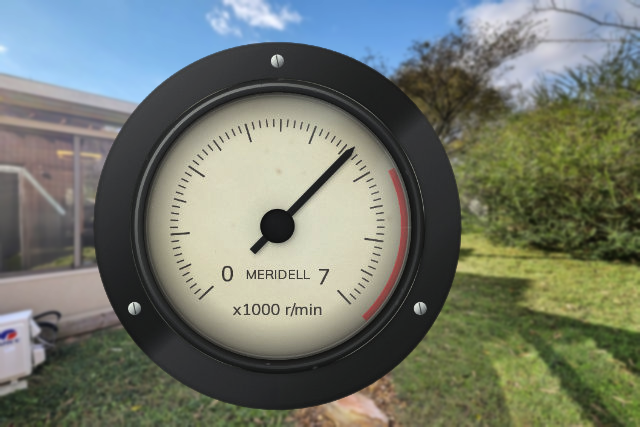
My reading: 4600 rpm
